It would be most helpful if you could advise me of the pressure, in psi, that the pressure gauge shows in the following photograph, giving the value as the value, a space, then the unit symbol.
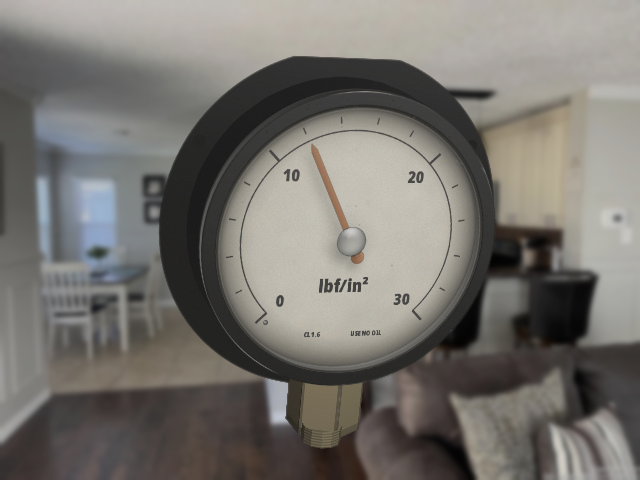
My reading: 12 psi
